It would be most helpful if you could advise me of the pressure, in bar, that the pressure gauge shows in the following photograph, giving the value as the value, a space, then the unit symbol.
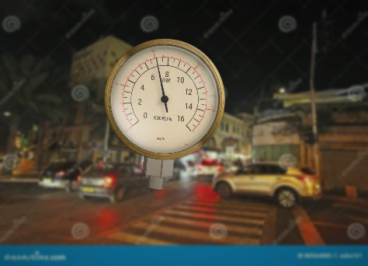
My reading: 7 bar
